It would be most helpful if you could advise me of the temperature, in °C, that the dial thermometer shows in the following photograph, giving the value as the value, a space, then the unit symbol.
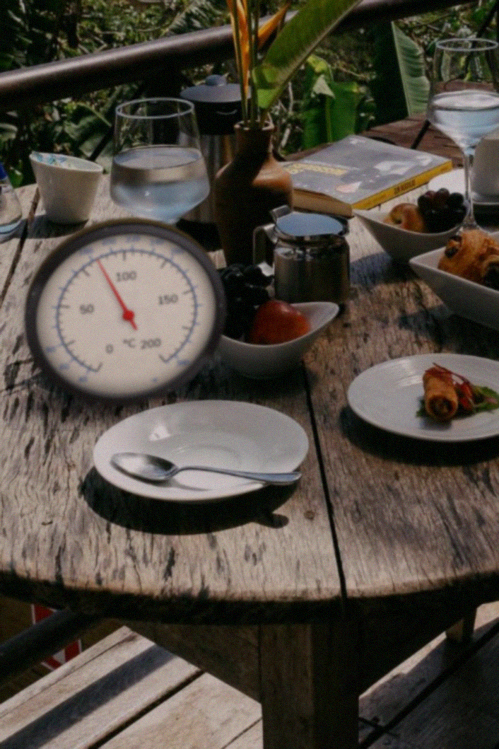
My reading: 85 °C
